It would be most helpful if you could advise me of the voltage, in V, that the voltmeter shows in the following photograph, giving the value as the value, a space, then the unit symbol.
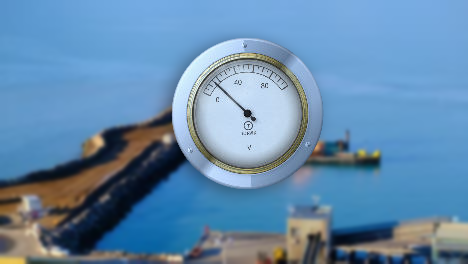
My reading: 15 V
